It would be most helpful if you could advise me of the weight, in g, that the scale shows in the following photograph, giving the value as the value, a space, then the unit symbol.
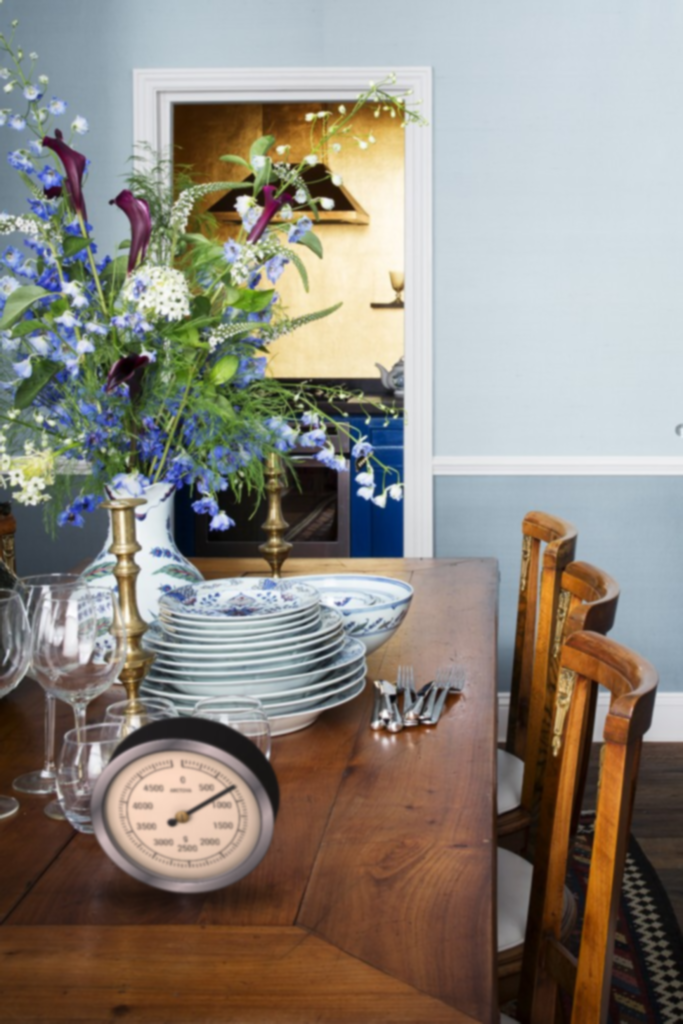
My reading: 750 g
